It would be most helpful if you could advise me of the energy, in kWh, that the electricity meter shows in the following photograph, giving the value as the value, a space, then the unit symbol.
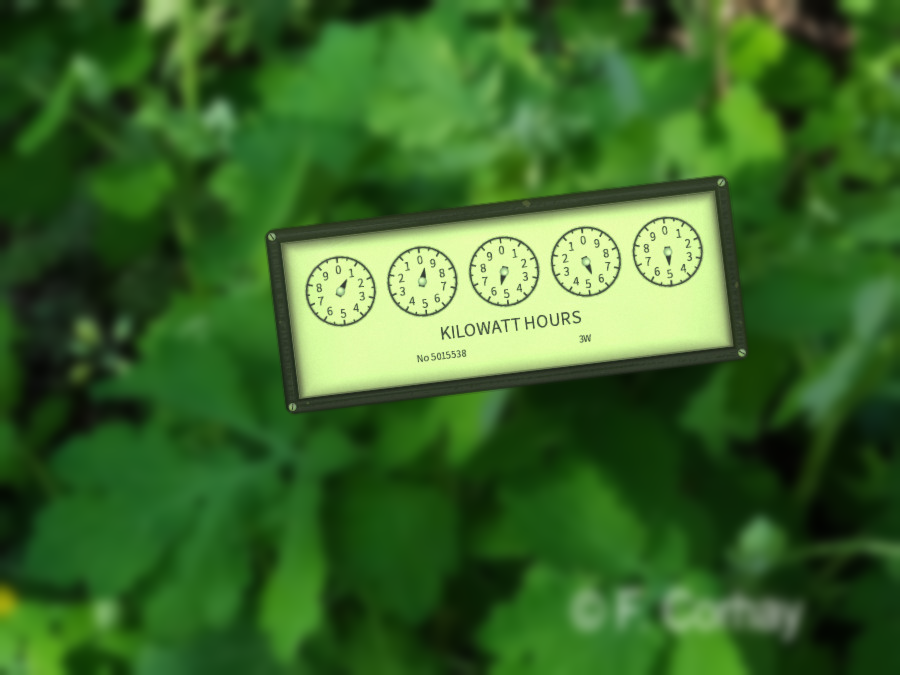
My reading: 9555 kWh
